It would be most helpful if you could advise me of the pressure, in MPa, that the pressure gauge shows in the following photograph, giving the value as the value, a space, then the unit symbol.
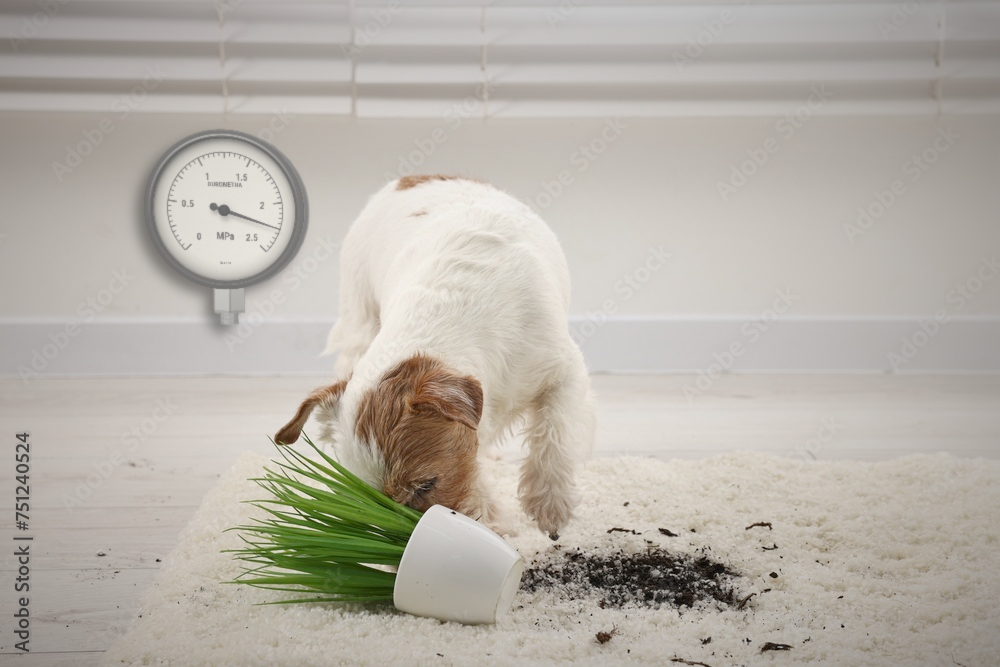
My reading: 2.25 MPa
